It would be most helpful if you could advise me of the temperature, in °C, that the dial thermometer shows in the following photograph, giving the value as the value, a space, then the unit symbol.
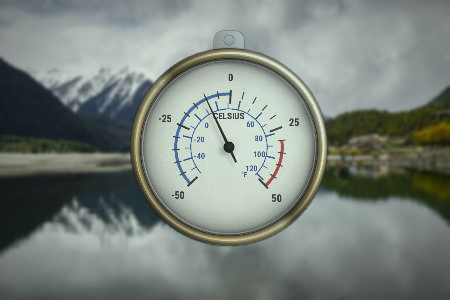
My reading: -10 °C
